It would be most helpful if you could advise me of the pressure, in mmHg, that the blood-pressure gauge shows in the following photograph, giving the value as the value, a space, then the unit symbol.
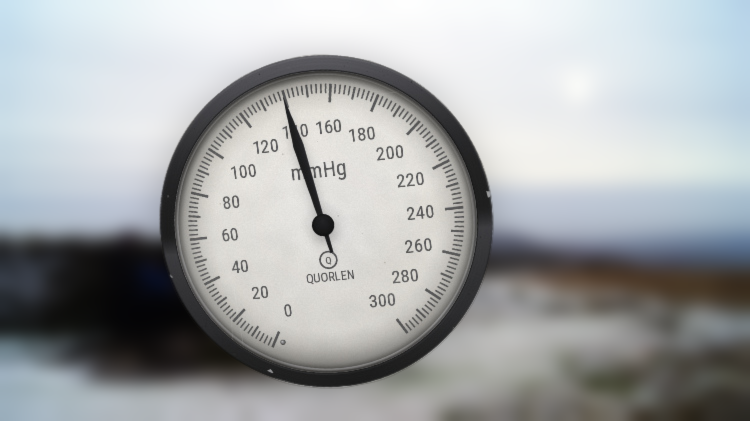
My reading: 140 mmHg
